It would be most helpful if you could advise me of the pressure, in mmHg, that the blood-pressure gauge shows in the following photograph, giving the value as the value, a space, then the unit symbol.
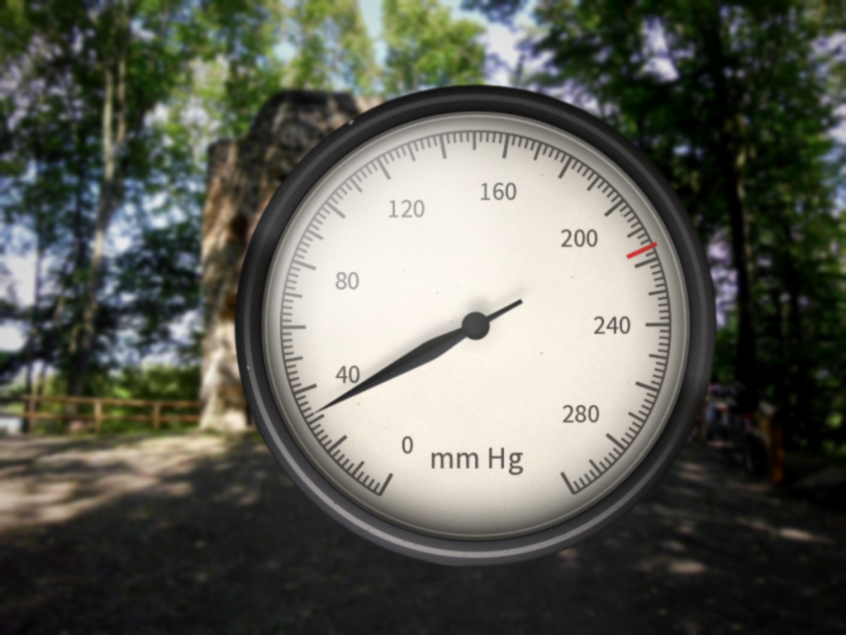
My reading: 32 mmHg
